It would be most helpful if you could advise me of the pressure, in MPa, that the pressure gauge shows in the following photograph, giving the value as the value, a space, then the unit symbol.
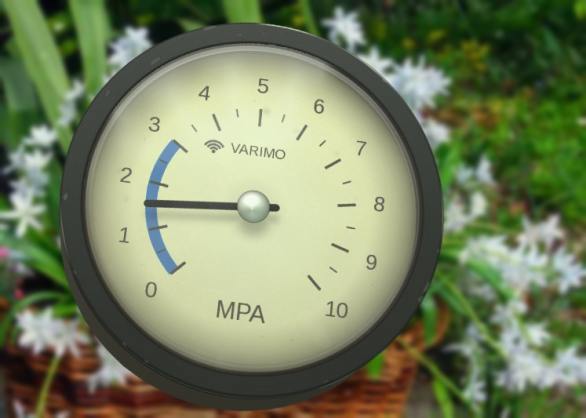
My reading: 1.5 MPa
